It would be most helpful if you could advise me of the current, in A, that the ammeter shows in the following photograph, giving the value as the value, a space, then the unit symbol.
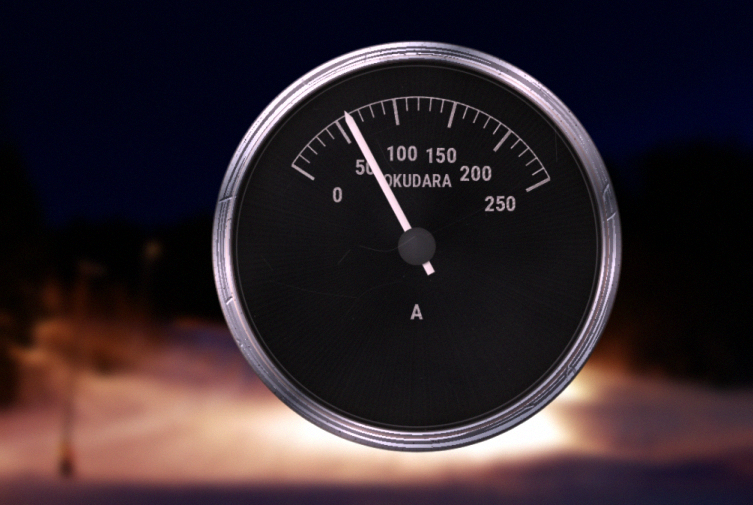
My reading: 60 A
